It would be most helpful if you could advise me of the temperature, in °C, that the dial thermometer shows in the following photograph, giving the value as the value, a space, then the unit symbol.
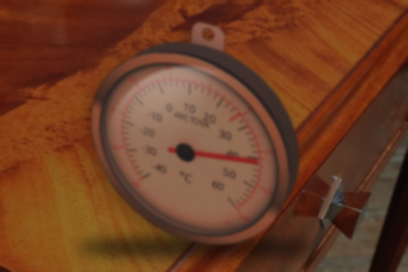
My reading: 40 °C
